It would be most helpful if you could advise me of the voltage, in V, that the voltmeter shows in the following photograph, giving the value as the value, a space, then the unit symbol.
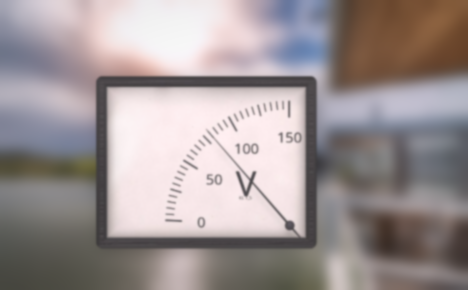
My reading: 80 V
